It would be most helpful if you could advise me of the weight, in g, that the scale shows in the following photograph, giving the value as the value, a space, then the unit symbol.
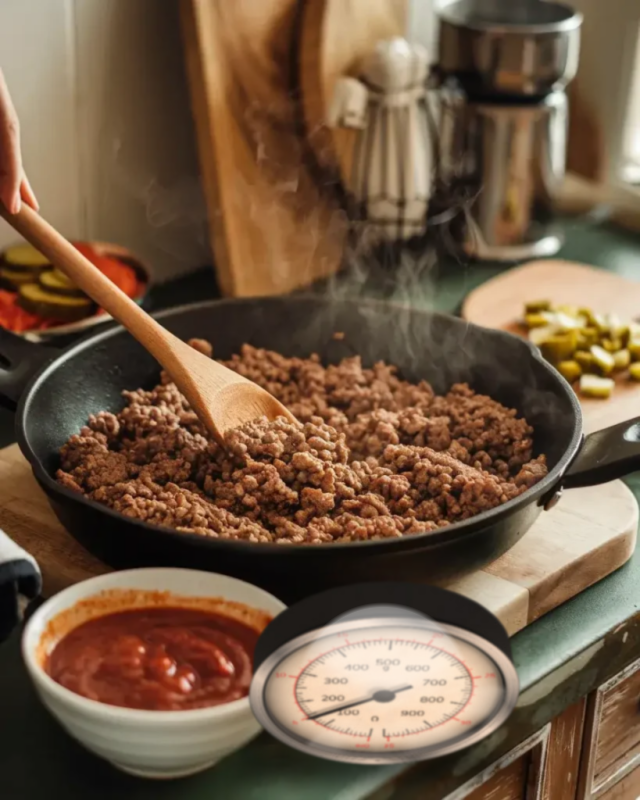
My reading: 150 g
